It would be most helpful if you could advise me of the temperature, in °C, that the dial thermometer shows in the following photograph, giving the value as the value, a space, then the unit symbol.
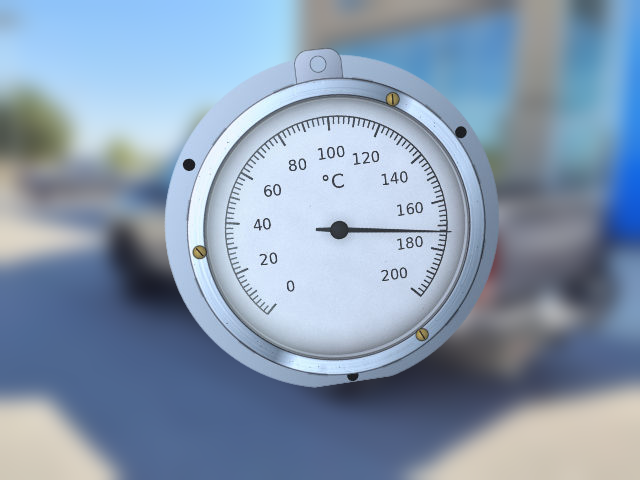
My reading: 172 °C
